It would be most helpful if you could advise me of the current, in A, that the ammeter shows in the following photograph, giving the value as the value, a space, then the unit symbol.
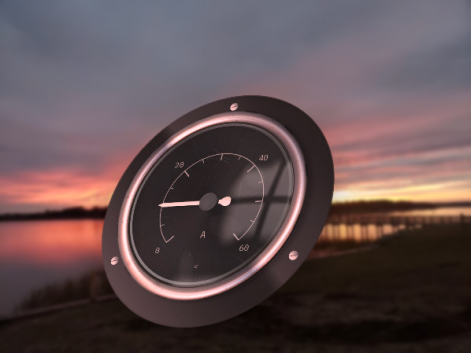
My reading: 10 A
